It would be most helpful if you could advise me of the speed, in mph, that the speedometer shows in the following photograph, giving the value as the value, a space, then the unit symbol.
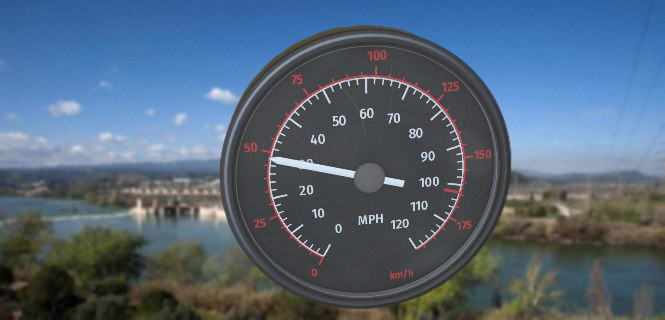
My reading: 30 mph
